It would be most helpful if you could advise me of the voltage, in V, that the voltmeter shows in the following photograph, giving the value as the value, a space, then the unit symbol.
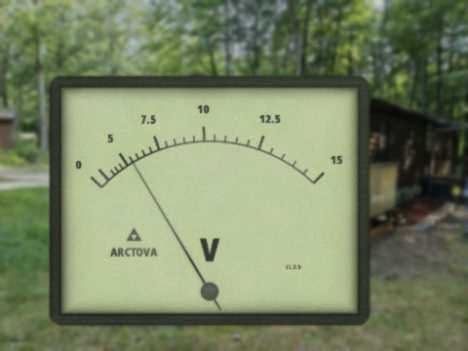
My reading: 5.5 V
